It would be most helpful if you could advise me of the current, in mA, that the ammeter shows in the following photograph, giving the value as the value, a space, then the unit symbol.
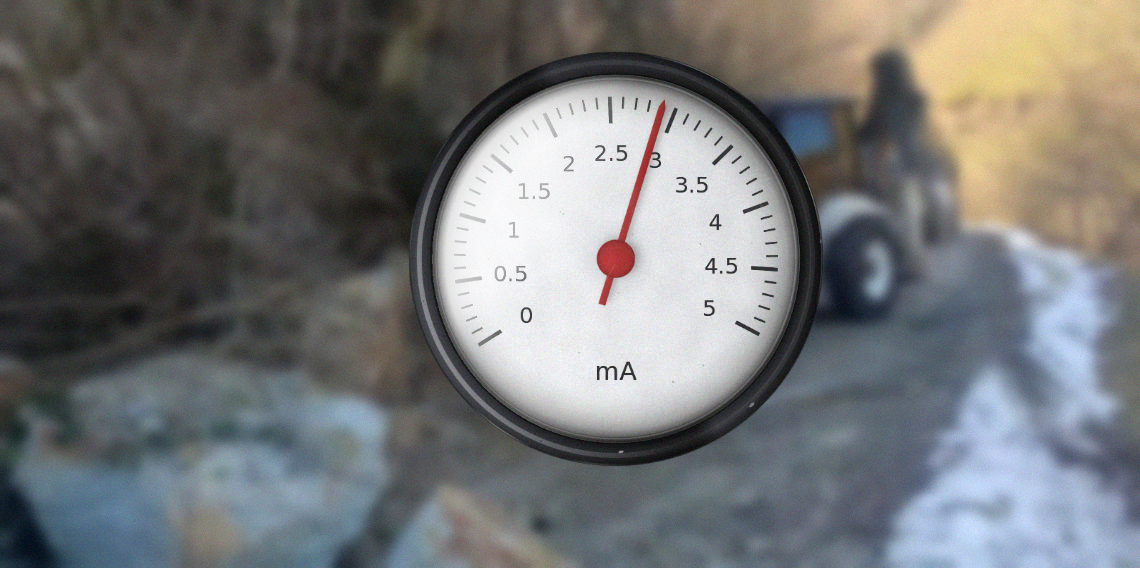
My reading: 2.9 mA
